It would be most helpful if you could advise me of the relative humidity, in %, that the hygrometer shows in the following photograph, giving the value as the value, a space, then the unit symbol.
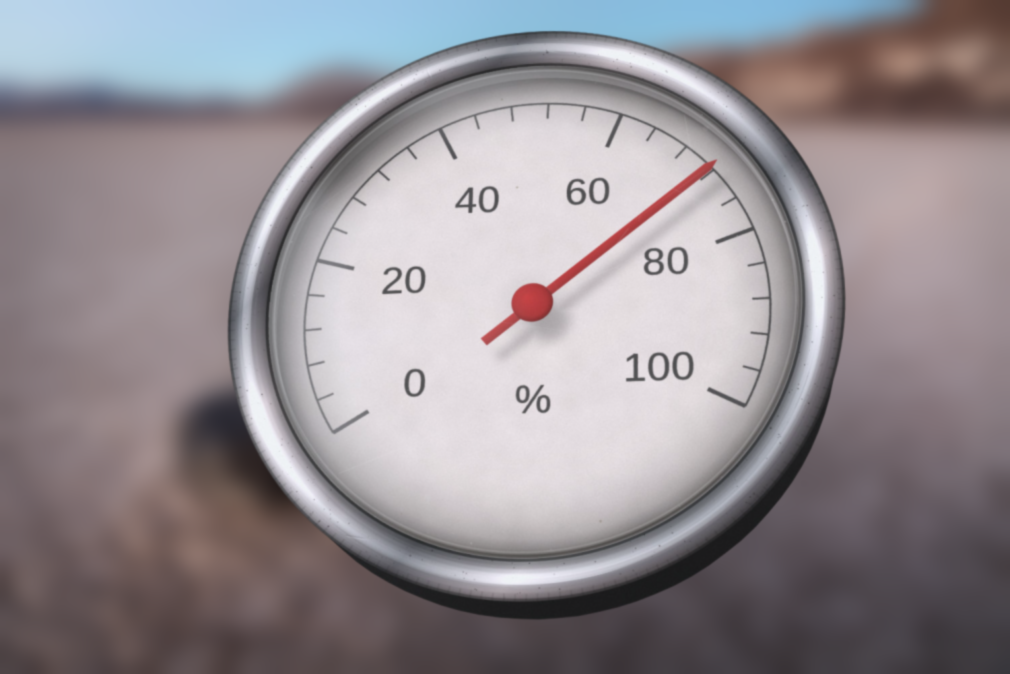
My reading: 72 %
